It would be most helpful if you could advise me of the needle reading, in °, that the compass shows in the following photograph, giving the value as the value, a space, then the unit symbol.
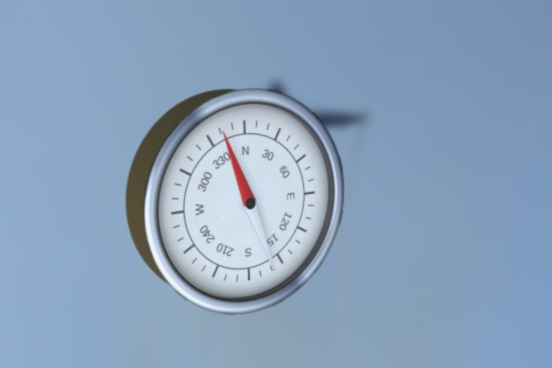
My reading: 340 °
